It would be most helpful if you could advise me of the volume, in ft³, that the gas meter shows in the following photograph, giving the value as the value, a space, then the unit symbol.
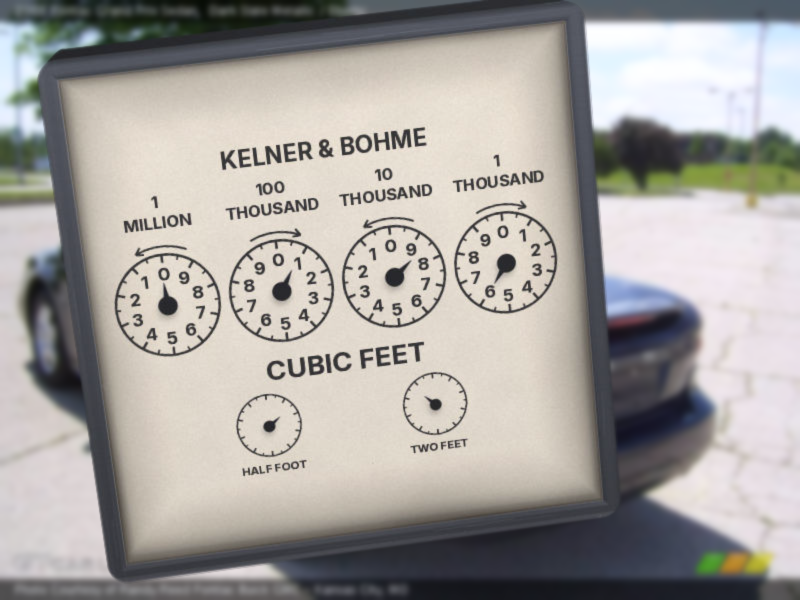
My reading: 8600 ft³
